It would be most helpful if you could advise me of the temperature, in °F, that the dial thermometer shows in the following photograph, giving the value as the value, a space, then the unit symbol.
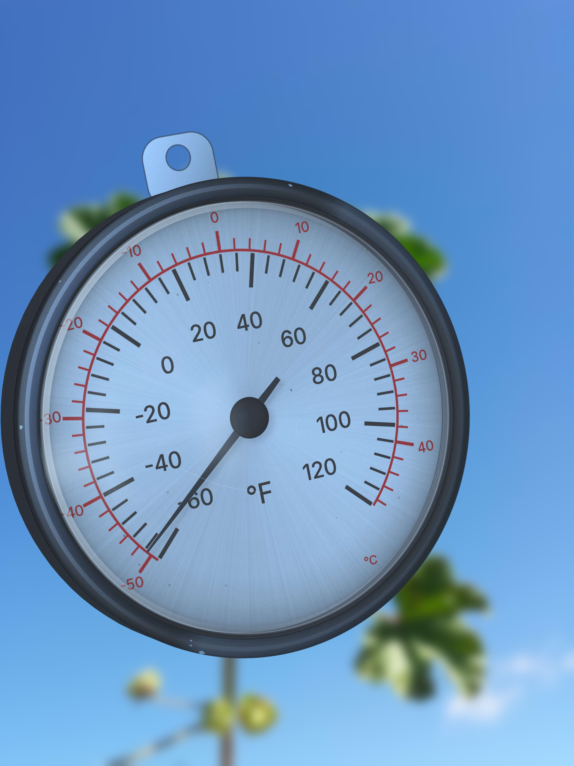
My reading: -56 °F
